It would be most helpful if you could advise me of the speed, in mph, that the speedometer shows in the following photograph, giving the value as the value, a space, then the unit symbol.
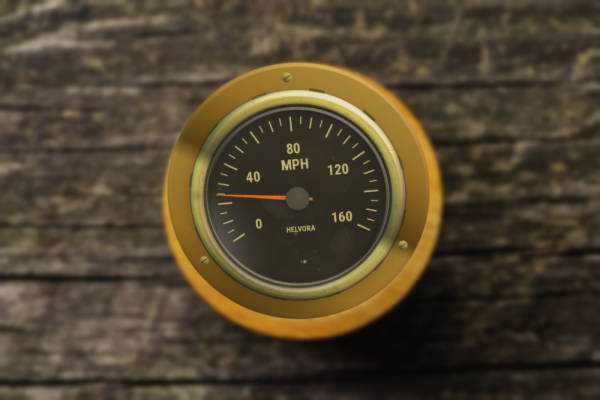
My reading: 25 mph
